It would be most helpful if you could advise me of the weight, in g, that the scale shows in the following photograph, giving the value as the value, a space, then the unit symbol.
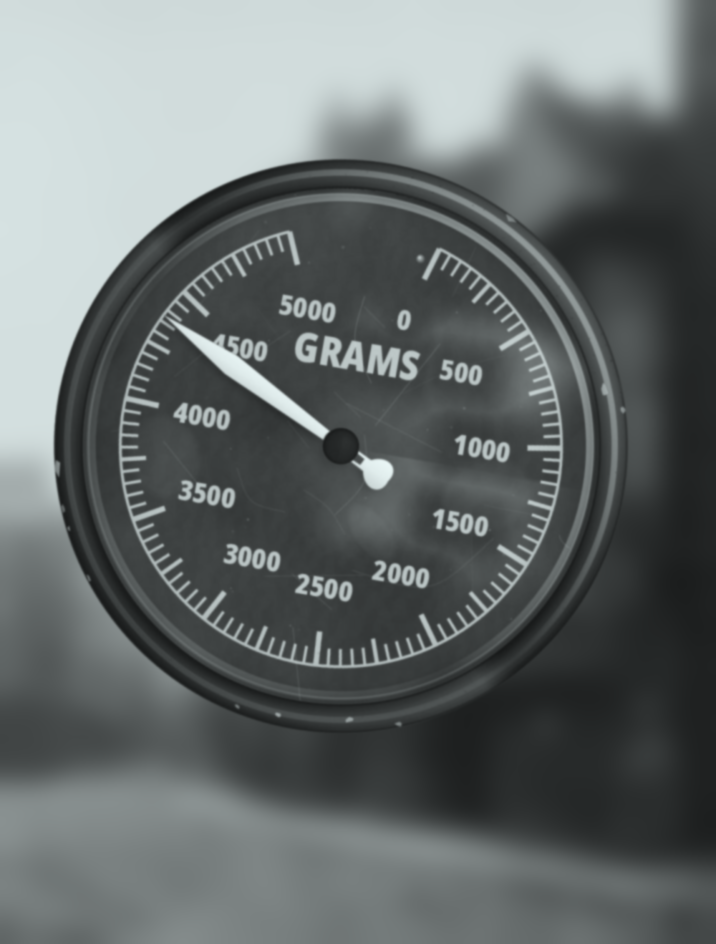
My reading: 4375 g
